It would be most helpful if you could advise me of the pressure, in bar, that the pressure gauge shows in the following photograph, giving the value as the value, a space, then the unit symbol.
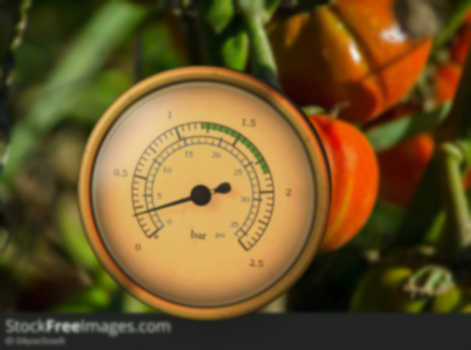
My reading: 0.2 bar
